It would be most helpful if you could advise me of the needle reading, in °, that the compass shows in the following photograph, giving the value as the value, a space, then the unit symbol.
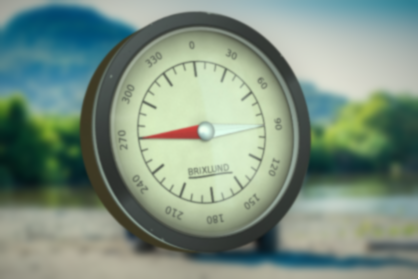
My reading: 270 °
